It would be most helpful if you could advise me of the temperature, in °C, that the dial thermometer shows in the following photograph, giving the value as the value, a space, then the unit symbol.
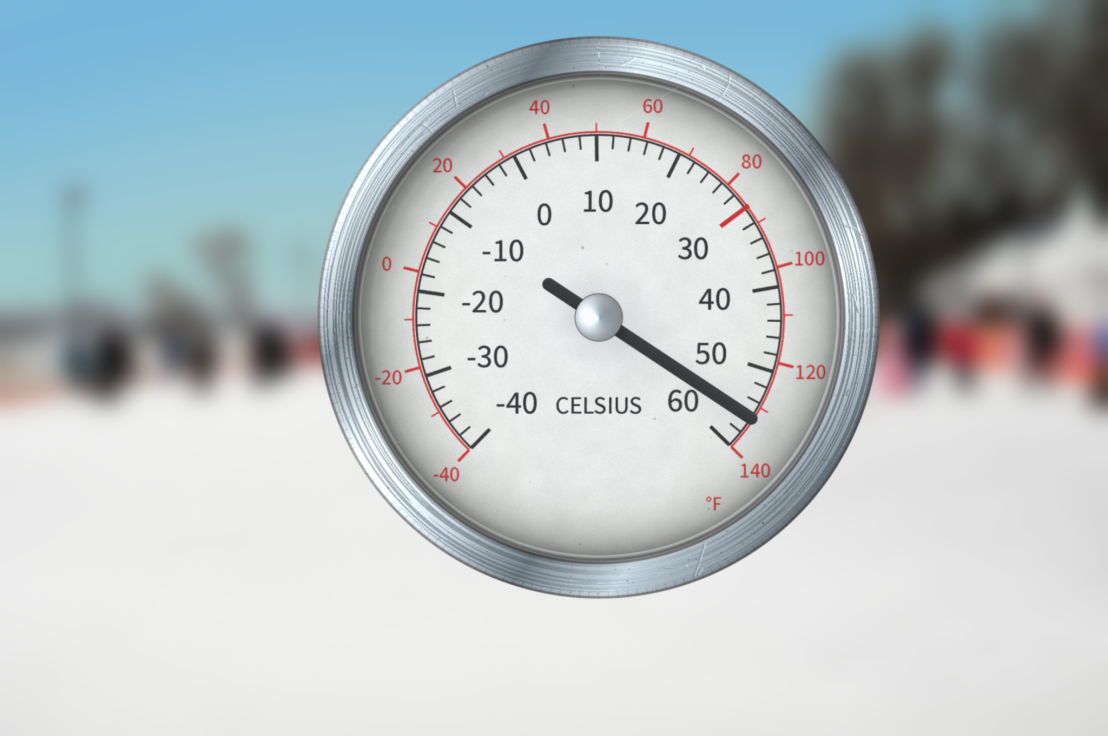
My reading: 56 °C
